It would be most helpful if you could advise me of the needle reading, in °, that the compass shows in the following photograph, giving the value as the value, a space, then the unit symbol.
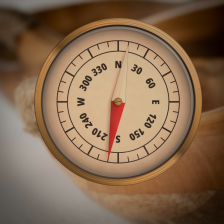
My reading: 190 °
